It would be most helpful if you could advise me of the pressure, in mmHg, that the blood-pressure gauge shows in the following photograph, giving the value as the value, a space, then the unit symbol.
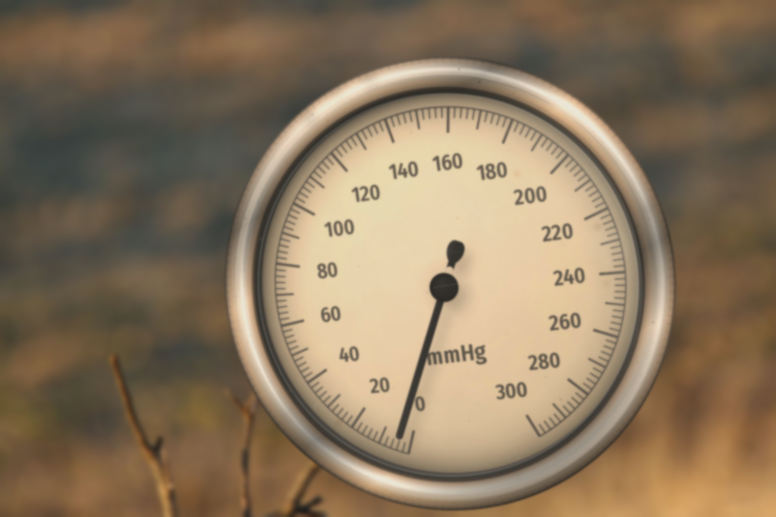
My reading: 4 mmHg
